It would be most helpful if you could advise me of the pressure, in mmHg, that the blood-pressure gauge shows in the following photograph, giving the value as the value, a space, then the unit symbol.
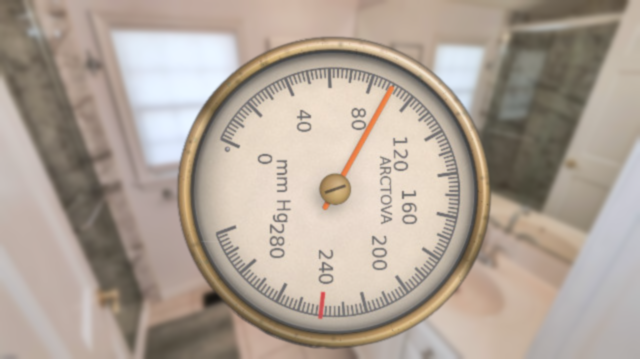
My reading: 90 mmHg
